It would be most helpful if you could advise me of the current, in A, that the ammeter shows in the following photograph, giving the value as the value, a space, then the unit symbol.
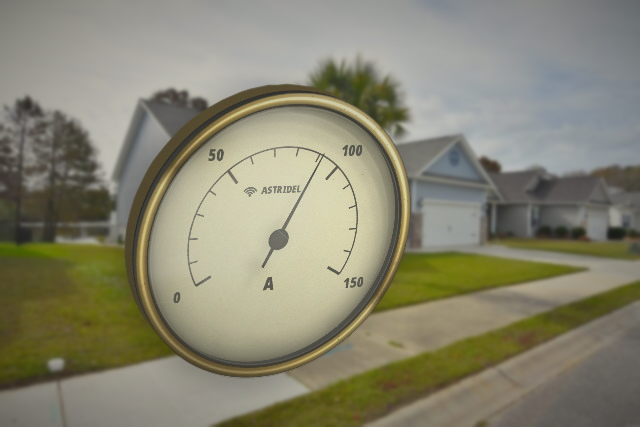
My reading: 90 A
